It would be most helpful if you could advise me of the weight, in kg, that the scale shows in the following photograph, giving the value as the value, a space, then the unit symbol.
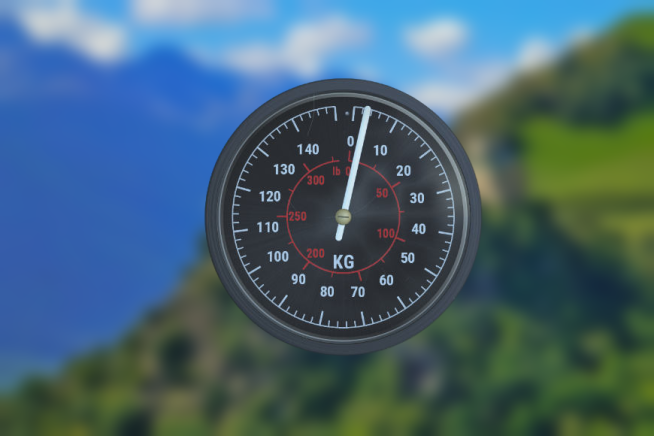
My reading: 3 kg
